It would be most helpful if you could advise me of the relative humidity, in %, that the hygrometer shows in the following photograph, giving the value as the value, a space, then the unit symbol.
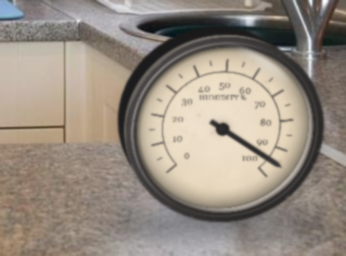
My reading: 95 %
